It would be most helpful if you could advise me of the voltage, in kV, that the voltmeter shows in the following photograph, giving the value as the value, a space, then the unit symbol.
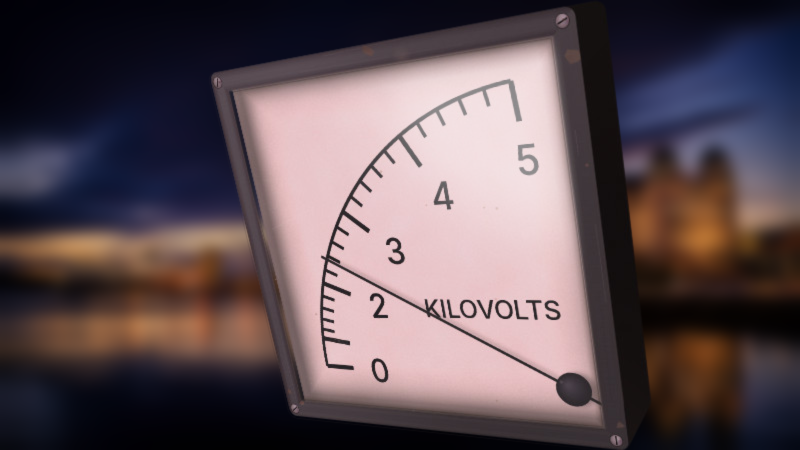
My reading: 2.4 kV
